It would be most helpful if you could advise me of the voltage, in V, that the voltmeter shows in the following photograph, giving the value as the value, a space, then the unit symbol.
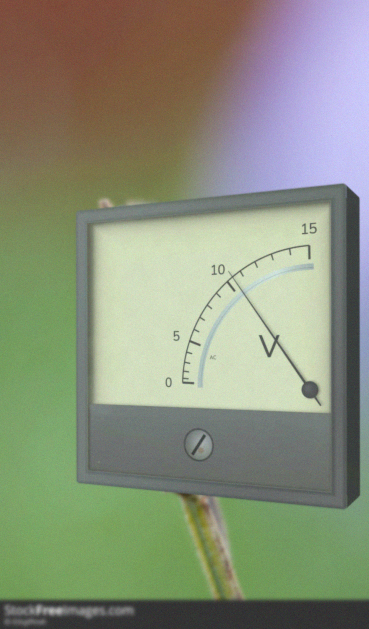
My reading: 10.5 V
